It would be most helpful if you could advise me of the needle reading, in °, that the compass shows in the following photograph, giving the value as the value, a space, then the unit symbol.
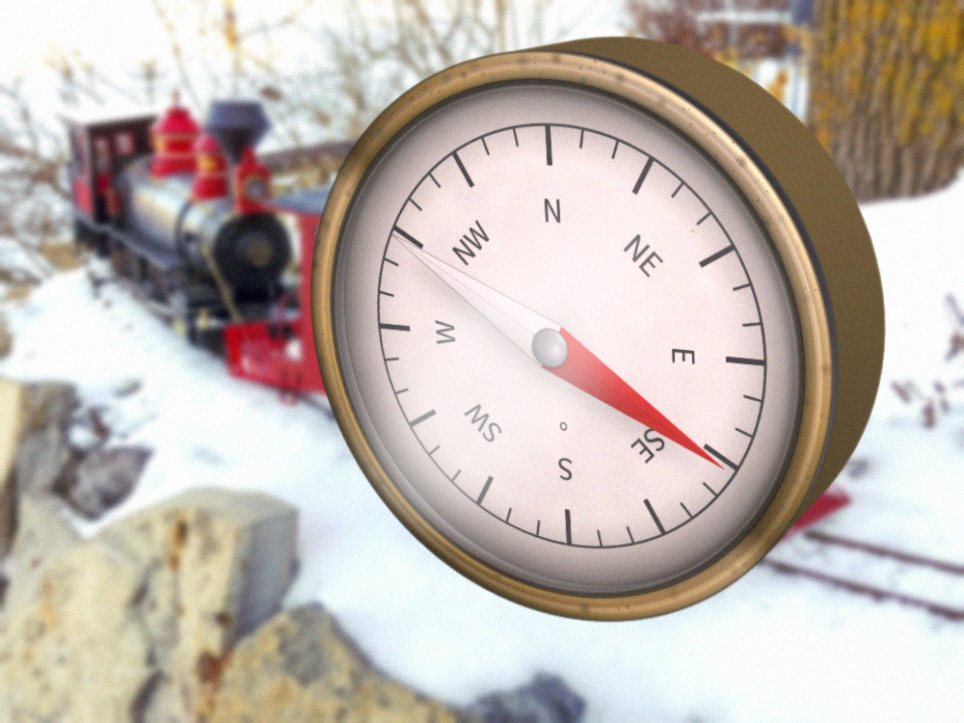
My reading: 120 °
